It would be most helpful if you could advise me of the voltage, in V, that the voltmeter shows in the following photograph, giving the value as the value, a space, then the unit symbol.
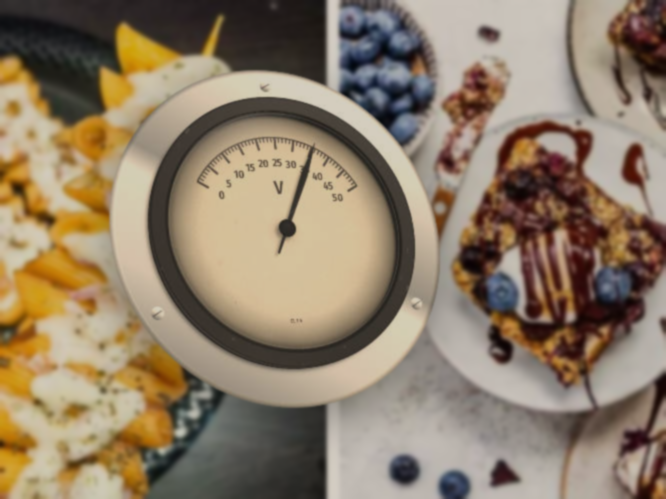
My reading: 35 V
